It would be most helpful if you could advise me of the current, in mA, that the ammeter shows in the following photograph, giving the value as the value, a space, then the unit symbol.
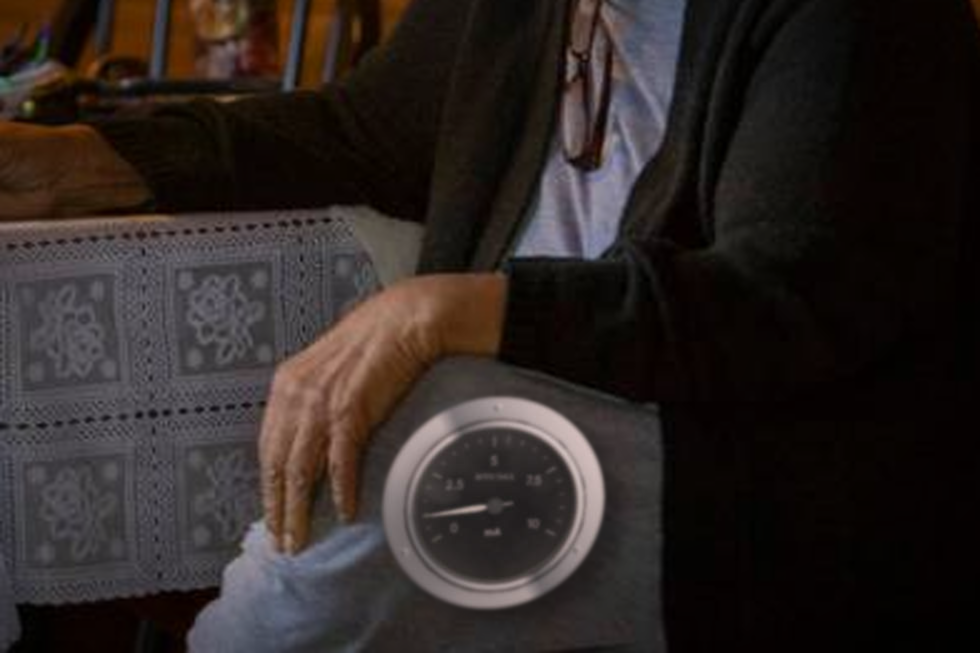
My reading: 1 mA
